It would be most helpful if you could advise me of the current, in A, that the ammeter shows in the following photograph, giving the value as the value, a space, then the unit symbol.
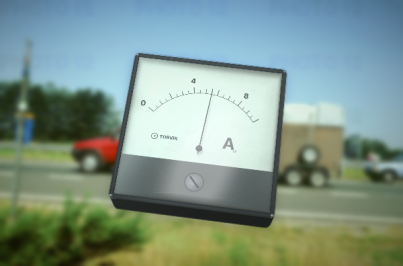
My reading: 5.5 A
